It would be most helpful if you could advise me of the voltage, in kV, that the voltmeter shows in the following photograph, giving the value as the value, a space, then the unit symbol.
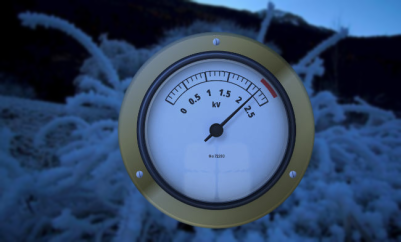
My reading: 2.2 kV
